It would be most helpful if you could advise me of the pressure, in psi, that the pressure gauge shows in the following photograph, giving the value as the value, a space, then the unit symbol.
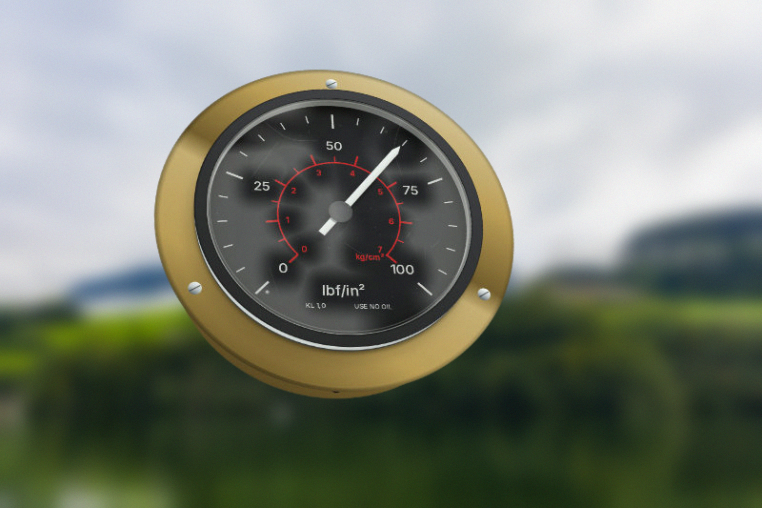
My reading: 65 psi
